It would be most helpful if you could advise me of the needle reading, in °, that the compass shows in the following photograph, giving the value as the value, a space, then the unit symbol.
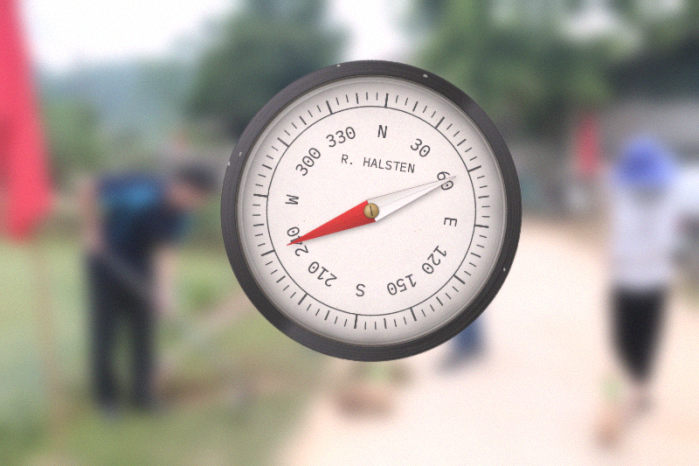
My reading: 240 °
